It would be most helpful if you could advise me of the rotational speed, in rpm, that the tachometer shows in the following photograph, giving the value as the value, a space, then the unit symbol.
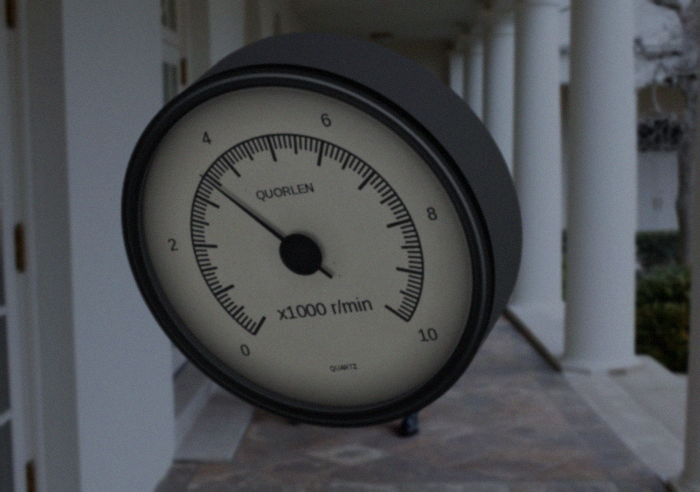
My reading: 3500 rpm
